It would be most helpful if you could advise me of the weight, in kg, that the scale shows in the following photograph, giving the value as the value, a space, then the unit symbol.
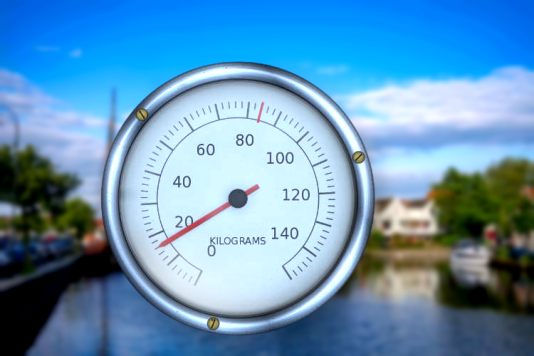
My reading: 16 kg
